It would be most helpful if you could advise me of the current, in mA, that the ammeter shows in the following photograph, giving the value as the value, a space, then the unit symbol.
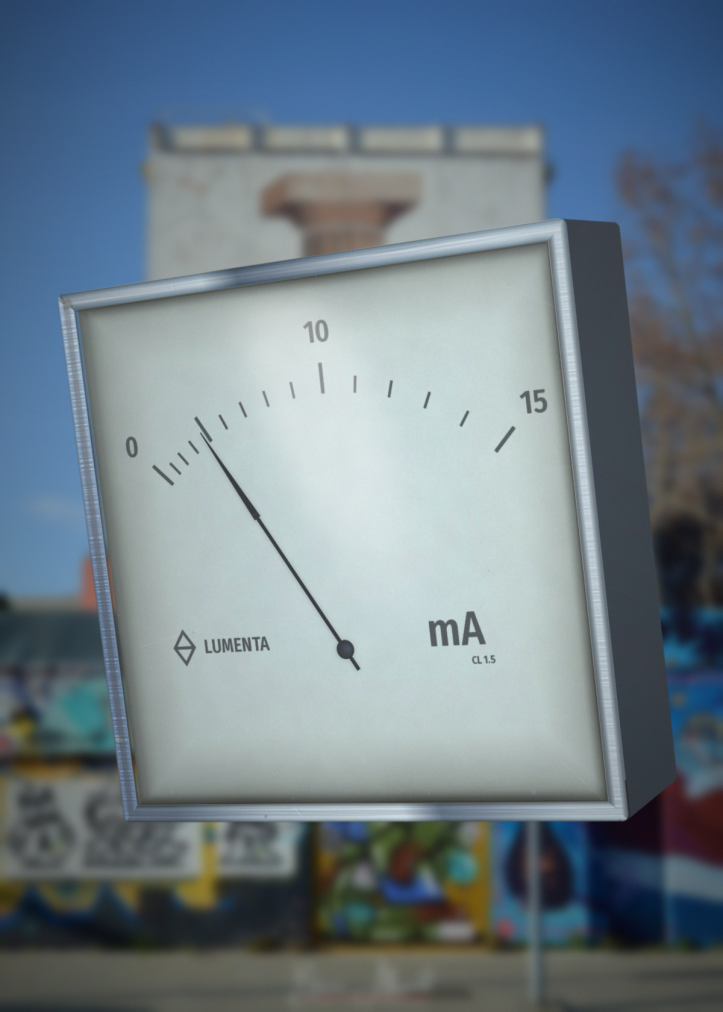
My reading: 5 mA
